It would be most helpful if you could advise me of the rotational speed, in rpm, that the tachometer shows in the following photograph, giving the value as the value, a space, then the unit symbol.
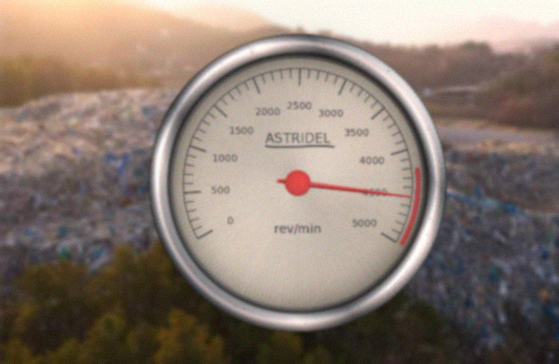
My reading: 4500 rpm
